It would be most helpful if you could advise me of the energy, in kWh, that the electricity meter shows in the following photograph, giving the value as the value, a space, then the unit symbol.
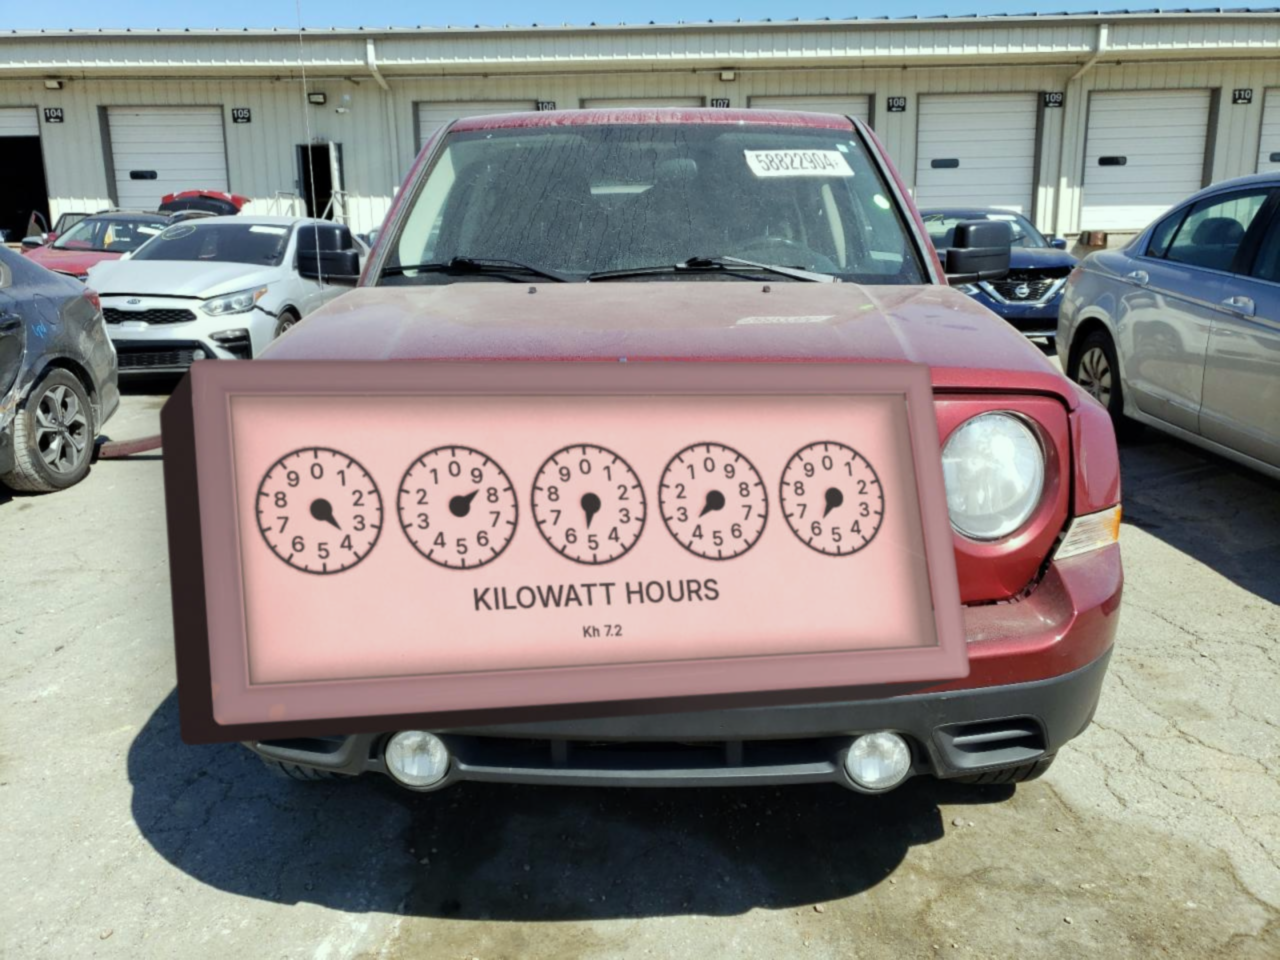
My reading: 38536 kWh
